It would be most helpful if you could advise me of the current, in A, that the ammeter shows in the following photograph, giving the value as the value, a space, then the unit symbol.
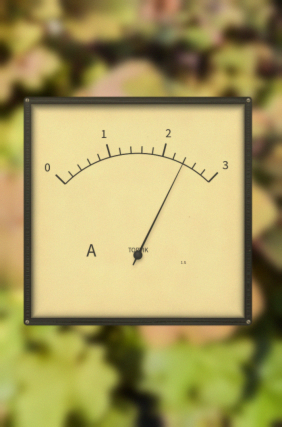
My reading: 2.4 A
